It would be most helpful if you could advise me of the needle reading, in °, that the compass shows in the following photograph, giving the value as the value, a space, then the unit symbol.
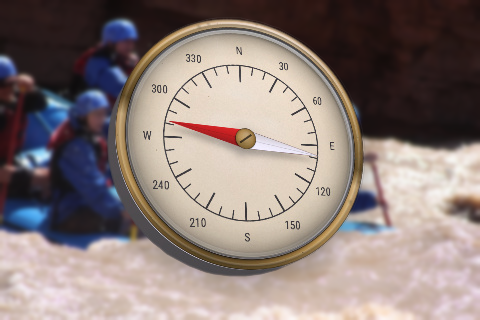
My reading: 280 °
